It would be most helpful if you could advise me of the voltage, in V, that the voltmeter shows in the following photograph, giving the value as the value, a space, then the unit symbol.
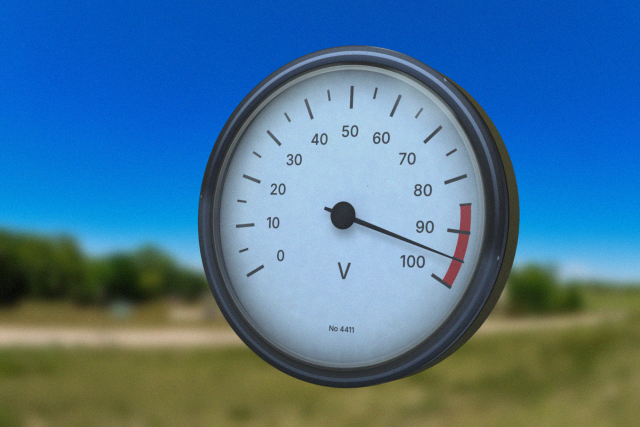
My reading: 95 V
